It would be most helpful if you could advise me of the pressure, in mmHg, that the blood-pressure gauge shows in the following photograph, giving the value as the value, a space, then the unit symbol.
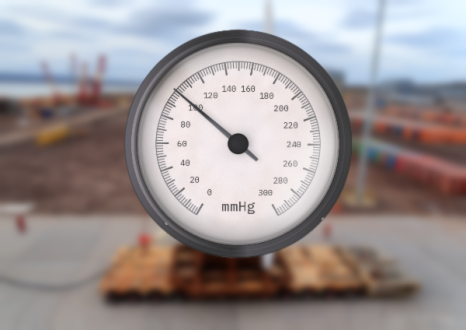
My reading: 100 mmHg
